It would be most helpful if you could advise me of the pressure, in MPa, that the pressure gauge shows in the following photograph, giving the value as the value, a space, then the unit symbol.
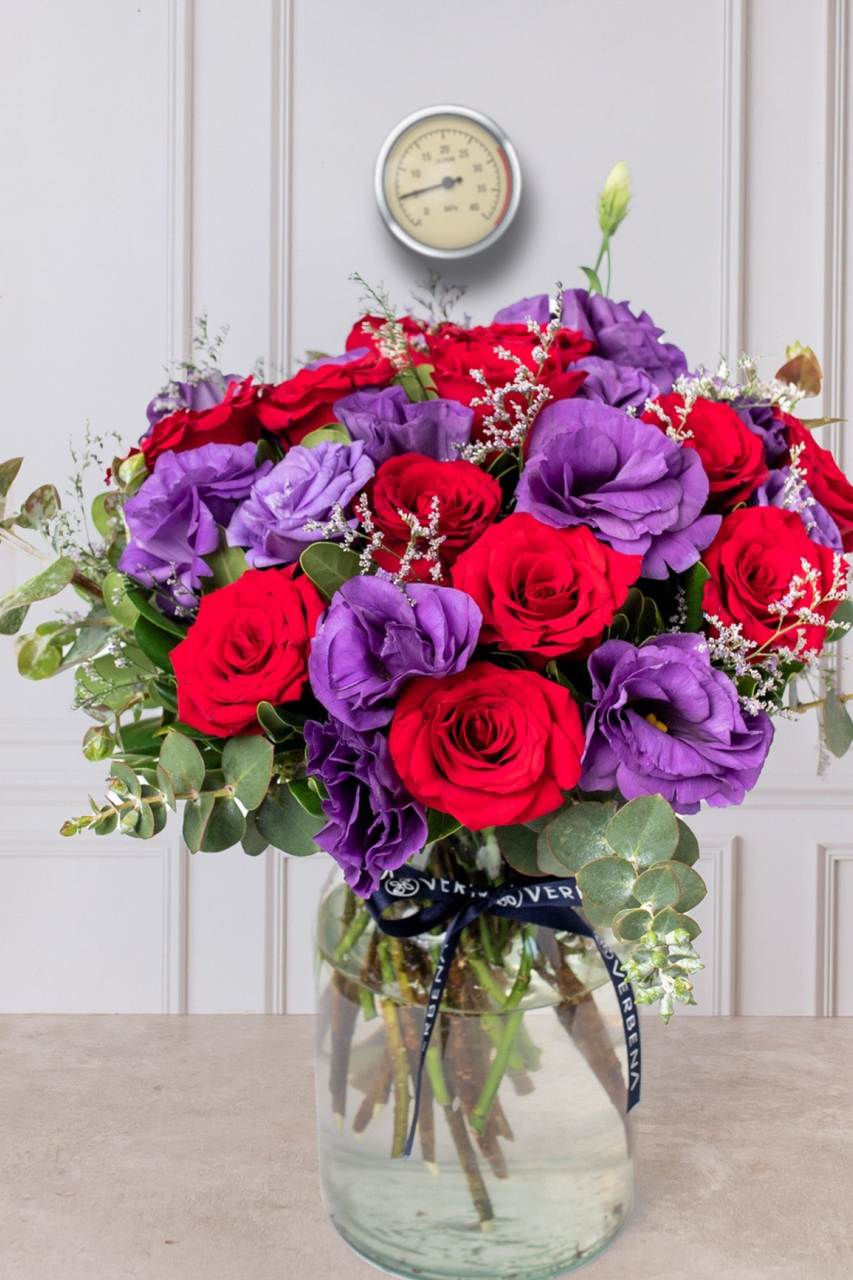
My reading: 5 MPa
